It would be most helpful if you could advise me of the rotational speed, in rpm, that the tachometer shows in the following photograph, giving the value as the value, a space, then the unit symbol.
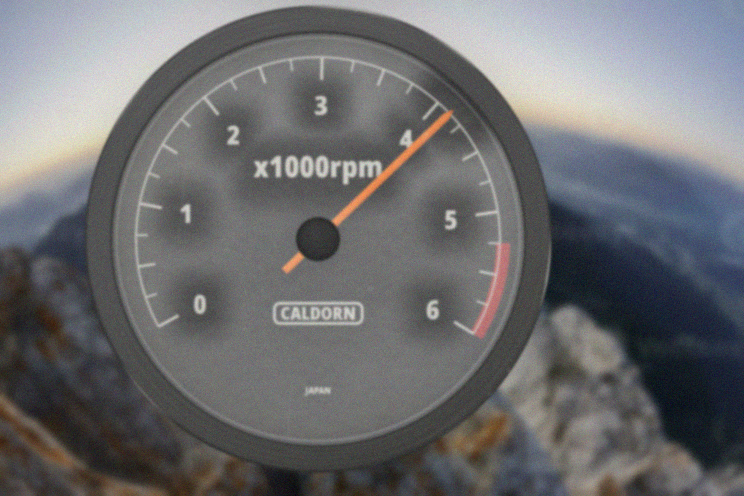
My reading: 4125 rpm
